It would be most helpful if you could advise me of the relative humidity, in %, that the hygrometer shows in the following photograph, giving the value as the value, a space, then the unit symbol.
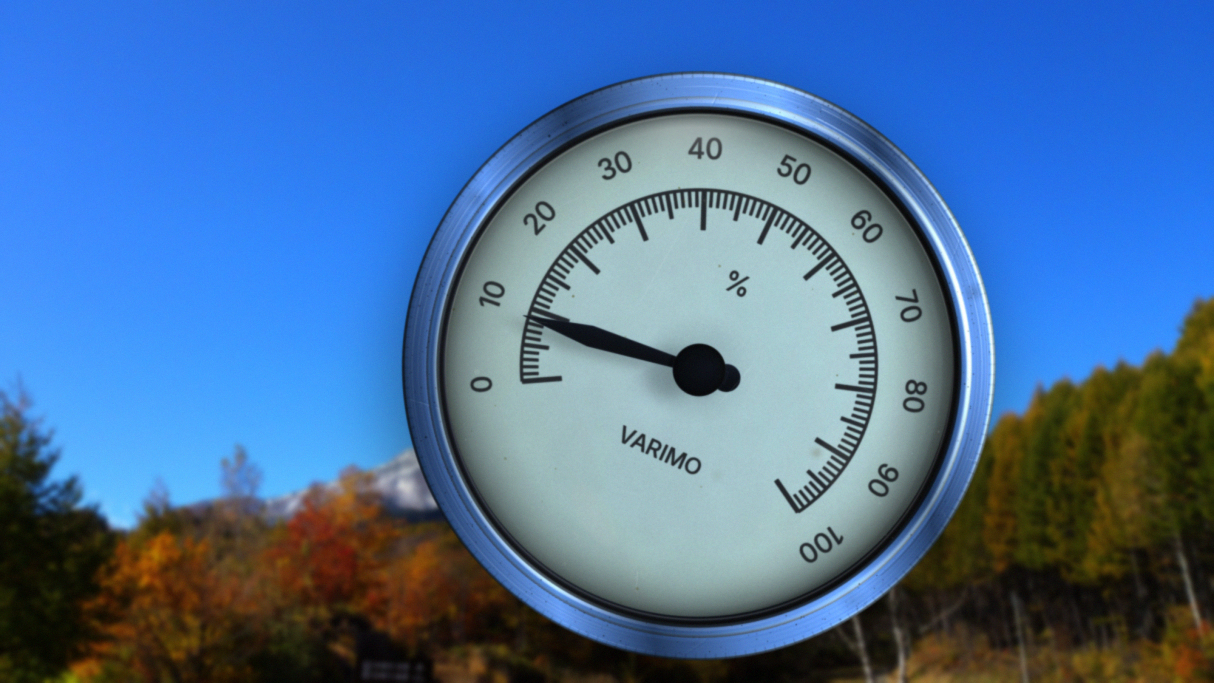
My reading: 9 %
